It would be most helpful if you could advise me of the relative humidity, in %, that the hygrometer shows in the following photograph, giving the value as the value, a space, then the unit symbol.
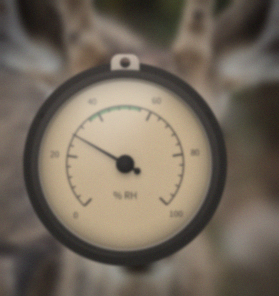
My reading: 28 %
